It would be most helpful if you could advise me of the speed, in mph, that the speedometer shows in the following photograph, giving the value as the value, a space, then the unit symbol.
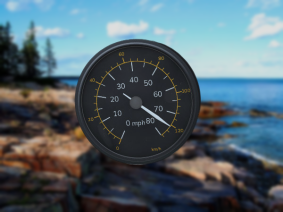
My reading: 75 mph
